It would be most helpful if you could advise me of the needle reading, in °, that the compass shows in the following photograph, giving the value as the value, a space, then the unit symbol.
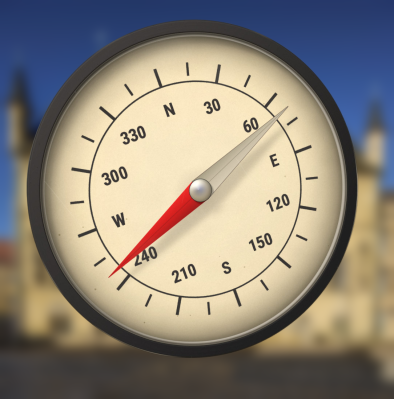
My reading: 247.5 °
